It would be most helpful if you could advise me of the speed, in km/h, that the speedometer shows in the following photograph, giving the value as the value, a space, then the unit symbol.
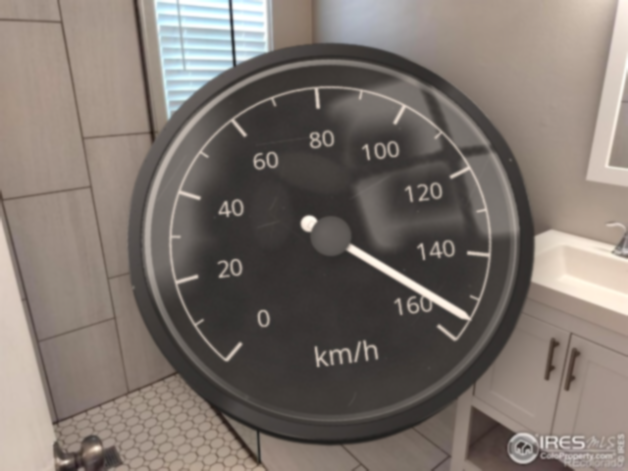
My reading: 155 km/h
